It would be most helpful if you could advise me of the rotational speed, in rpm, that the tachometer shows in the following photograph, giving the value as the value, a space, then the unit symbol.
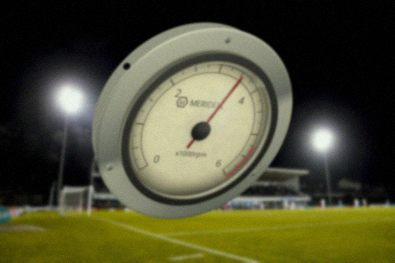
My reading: 3500 rpm
